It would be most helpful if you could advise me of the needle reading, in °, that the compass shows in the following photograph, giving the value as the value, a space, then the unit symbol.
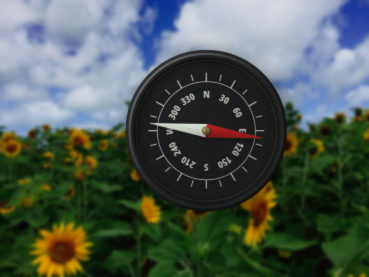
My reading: 97.5 °
